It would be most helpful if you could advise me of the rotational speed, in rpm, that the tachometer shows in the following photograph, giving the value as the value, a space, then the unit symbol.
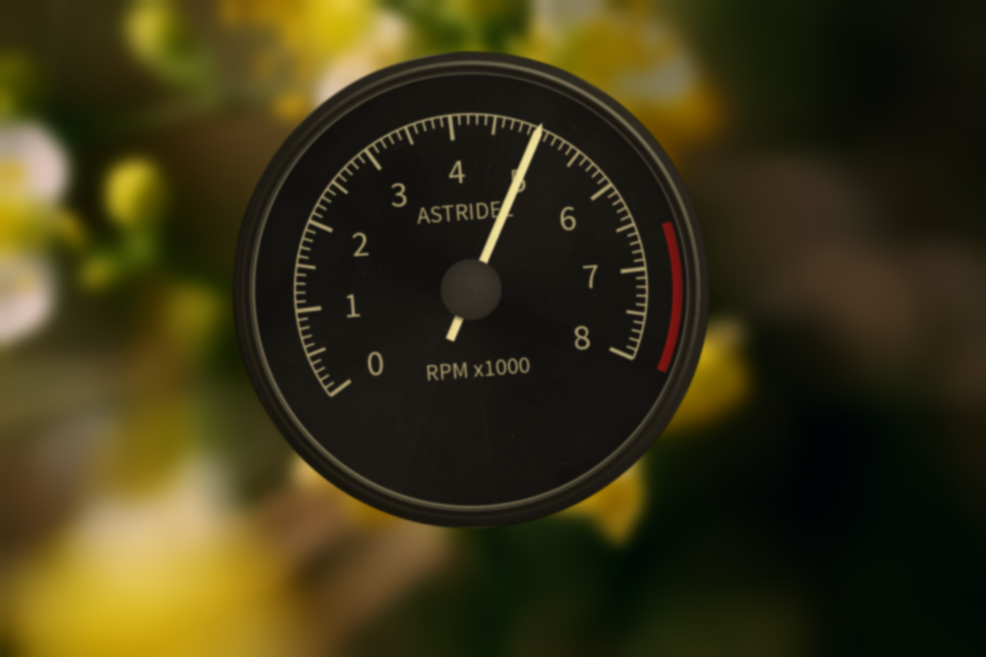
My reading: 5000 rpm
